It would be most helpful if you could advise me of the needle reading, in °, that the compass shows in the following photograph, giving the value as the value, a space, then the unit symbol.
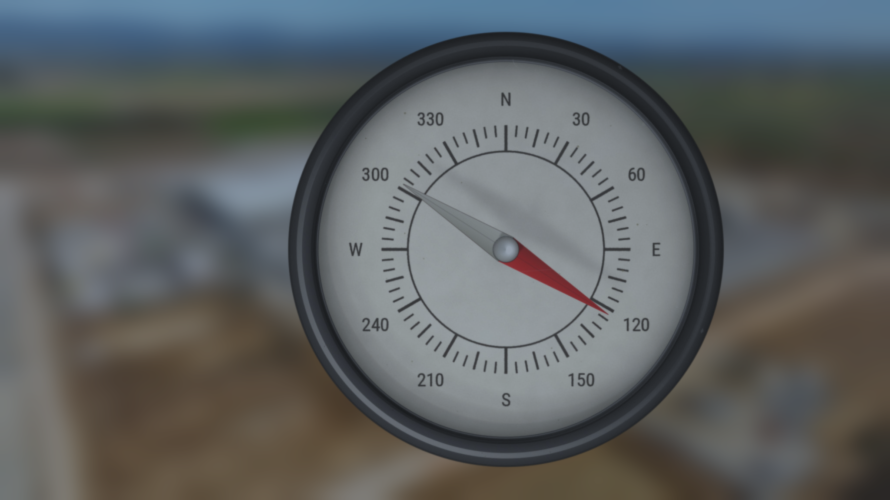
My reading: 122.5 °
